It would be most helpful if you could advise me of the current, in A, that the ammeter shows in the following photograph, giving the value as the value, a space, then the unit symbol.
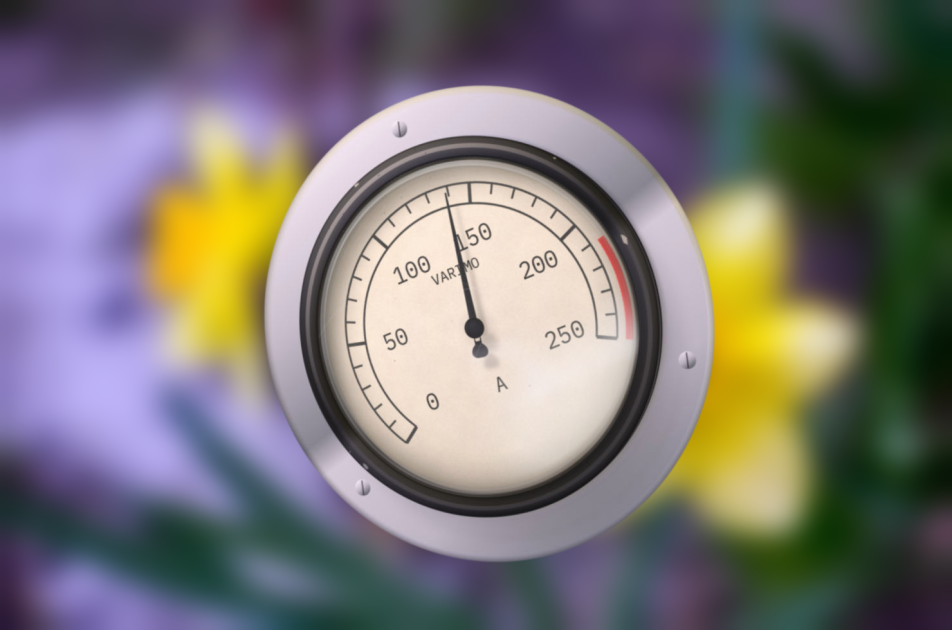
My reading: 140 A
